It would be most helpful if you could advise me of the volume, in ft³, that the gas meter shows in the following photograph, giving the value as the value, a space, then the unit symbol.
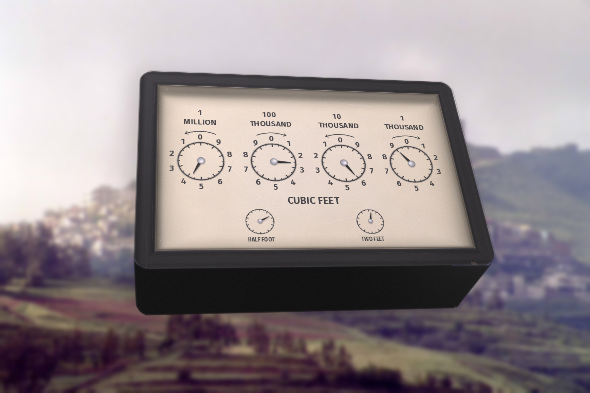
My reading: 425900 ft³
